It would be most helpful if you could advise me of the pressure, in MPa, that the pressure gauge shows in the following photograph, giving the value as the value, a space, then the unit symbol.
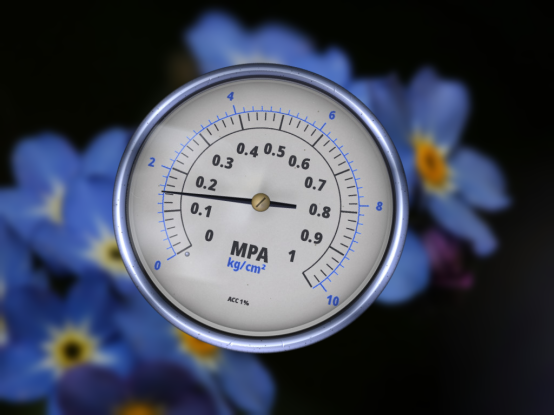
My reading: 0.14 MPa
